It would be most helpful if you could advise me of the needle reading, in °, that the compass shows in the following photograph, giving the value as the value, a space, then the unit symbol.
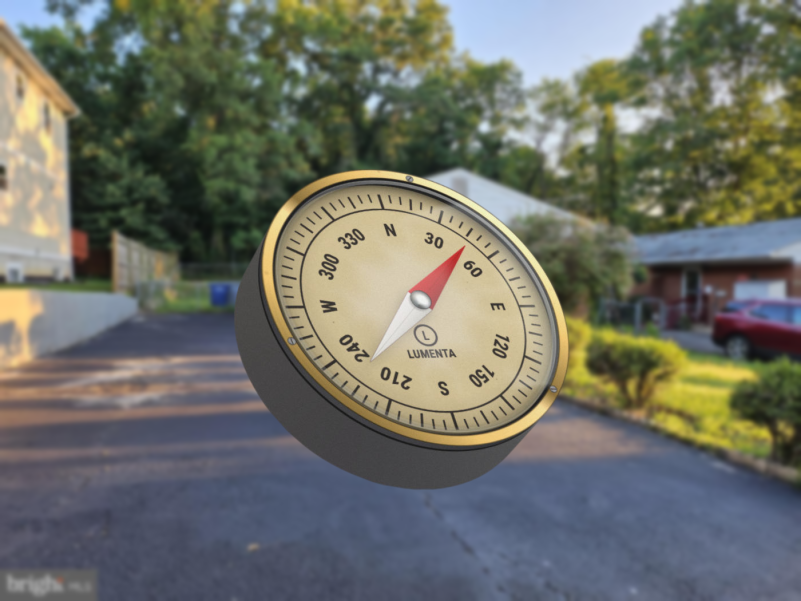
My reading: 47.5 °
